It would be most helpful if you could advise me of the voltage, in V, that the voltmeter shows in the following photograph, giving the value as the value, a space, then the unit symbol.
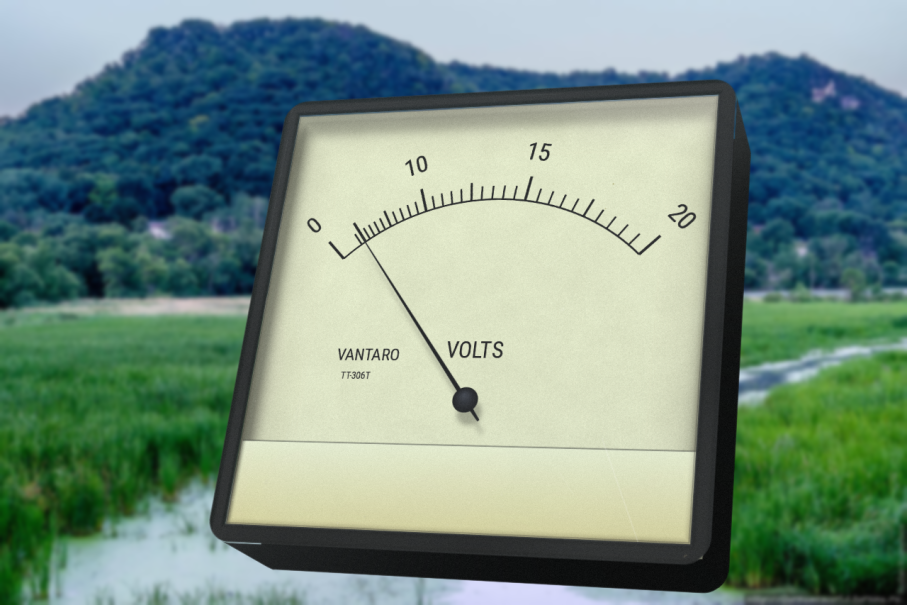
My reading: 5 V
